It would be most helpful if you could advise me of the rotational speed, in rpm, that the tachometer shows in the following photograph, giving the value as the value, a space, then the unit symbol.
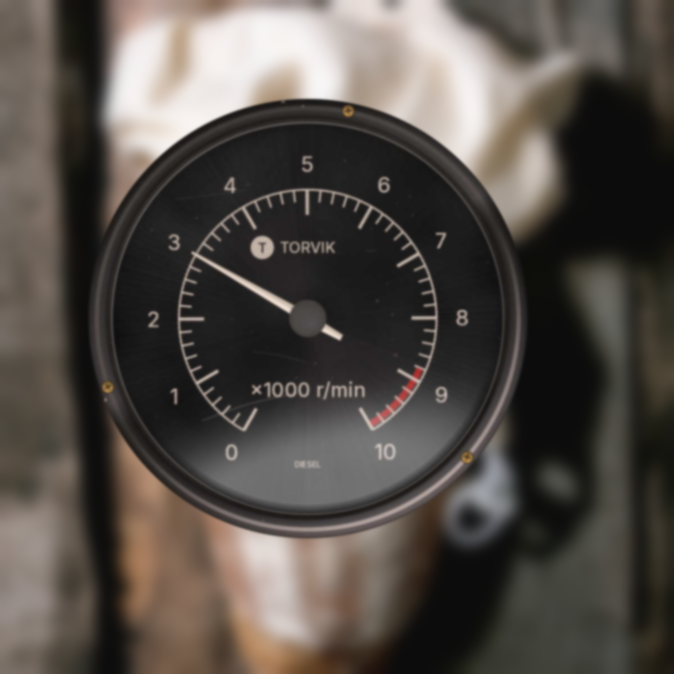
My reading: 3000 rpm
